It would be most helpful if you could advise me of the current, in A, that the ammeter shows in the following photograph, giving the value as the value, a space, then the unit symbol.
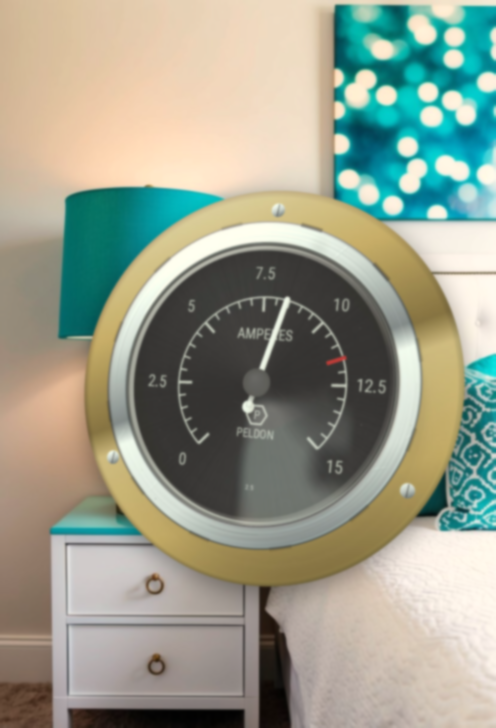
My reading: 8.5 A
